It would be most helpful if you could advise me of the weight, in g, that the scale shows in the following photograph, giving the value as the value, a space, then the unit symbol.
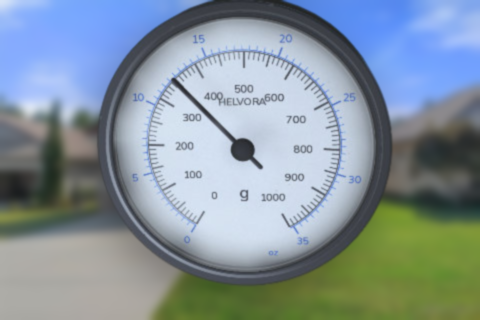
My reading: 350 g
